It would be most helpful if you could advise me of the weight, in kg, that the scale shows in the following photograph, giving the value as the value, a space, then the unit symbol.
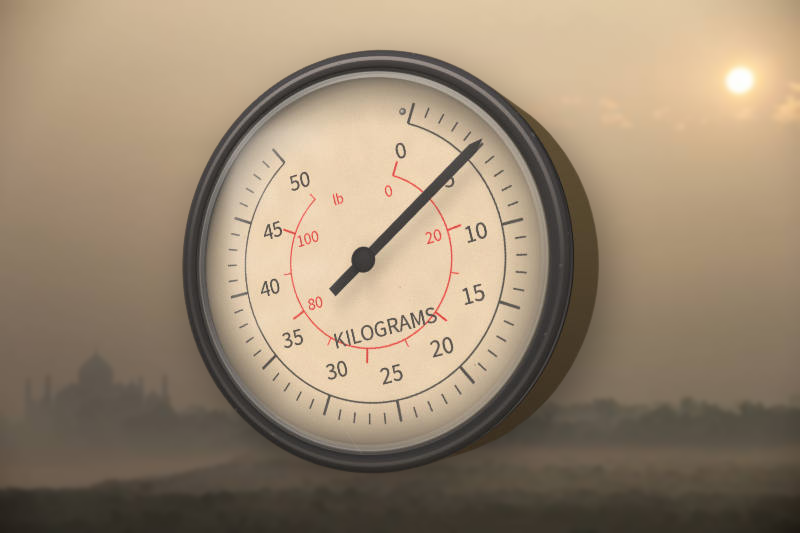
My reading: 5 kg
